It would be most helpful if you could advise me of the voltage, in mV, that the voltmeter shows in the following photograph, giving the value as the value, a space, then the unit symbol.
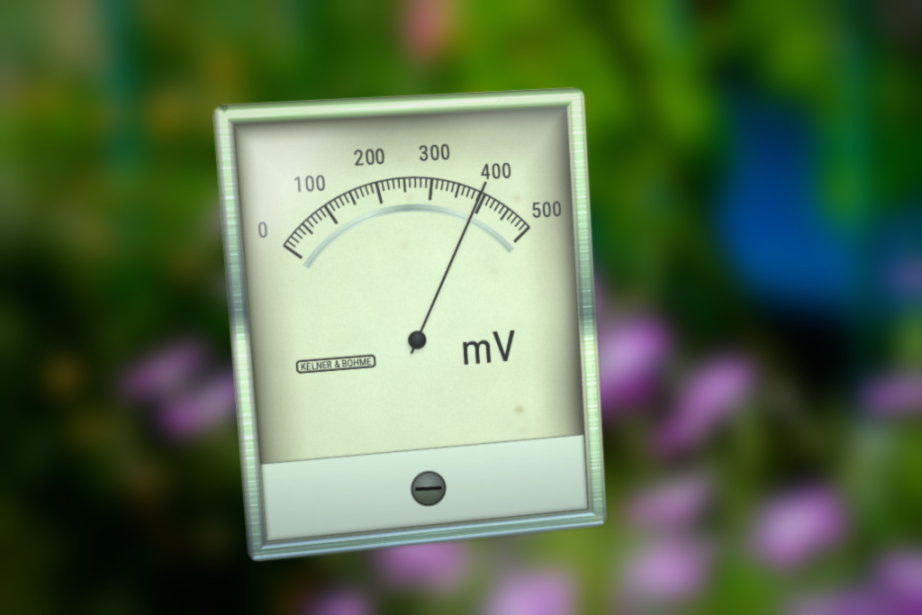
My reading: 390 mV
